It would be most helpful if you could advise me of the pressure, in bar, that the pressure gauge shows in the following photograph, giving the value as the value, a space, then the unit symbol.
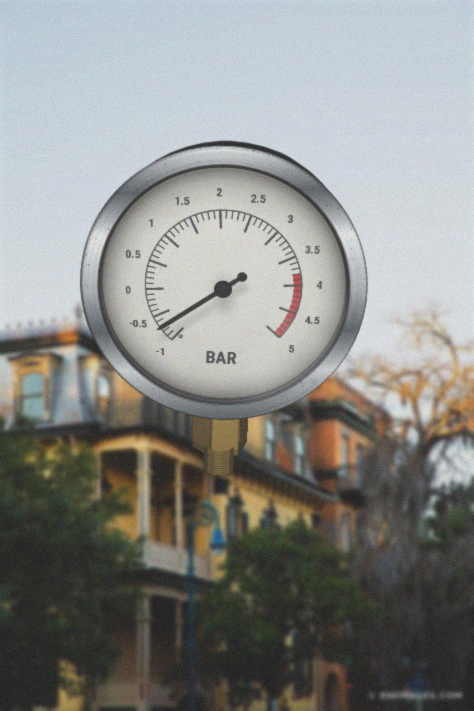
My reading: -0.7 bar
